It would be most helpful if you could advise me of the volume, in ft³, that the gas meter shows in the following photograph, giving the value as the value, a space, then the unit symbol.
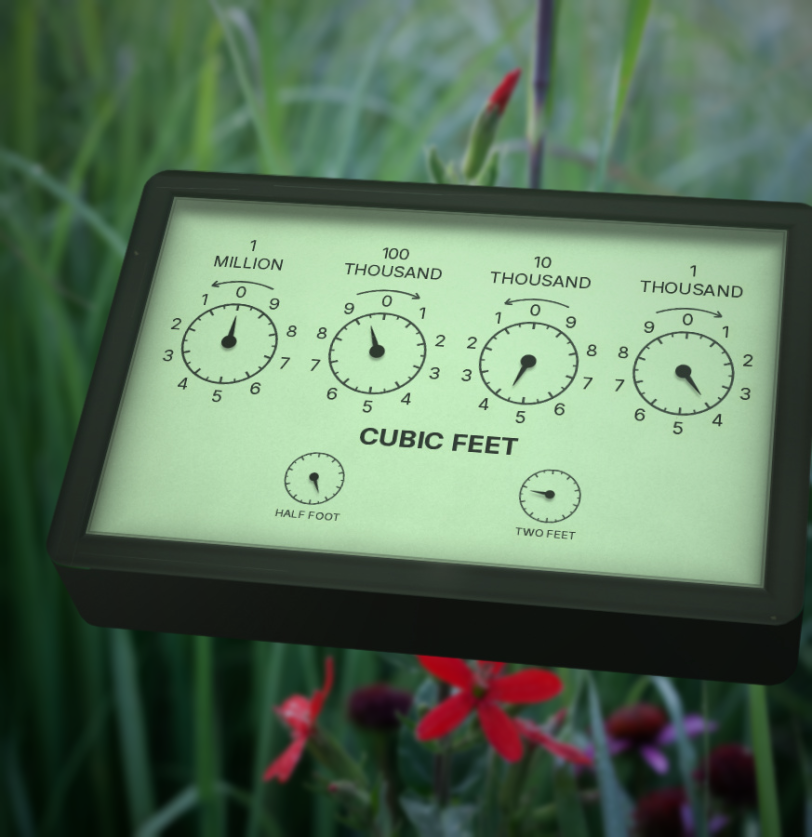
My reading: 994400 ft³
